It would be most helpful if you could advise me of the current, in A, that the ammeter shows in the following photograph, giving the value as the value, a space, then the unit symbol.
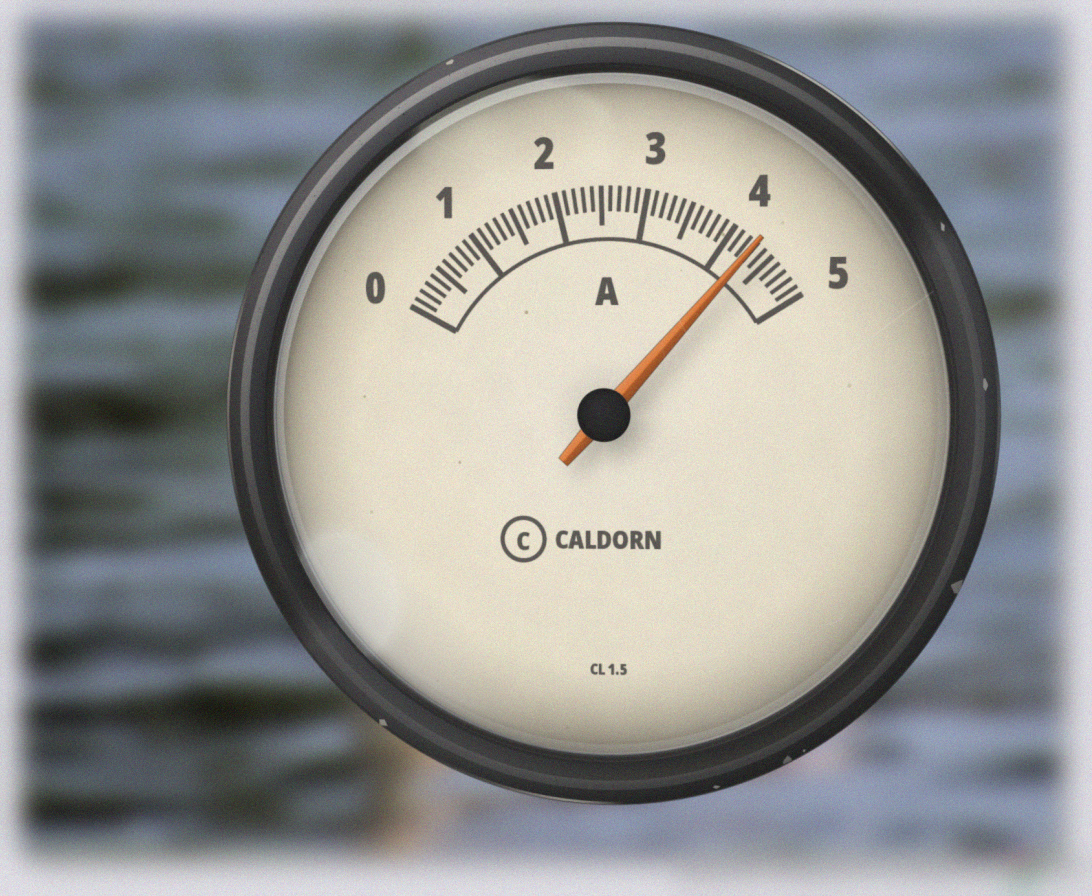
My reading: 4.3 A
